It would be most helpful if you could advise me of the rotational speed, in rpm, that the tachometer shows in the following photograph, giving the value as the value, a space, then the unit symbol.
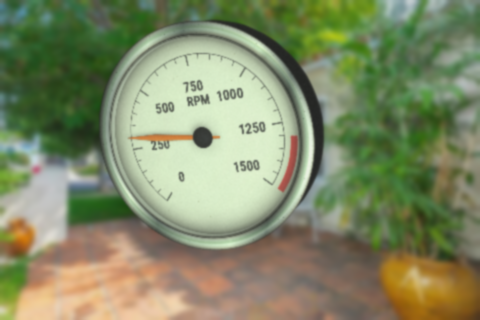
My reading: 300 rpm
